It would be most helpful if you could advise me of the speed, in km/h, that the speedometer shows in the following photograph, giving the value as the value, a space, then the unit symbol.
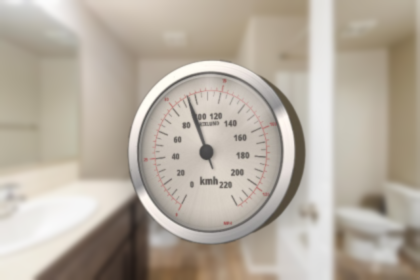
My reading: 95 km/h
